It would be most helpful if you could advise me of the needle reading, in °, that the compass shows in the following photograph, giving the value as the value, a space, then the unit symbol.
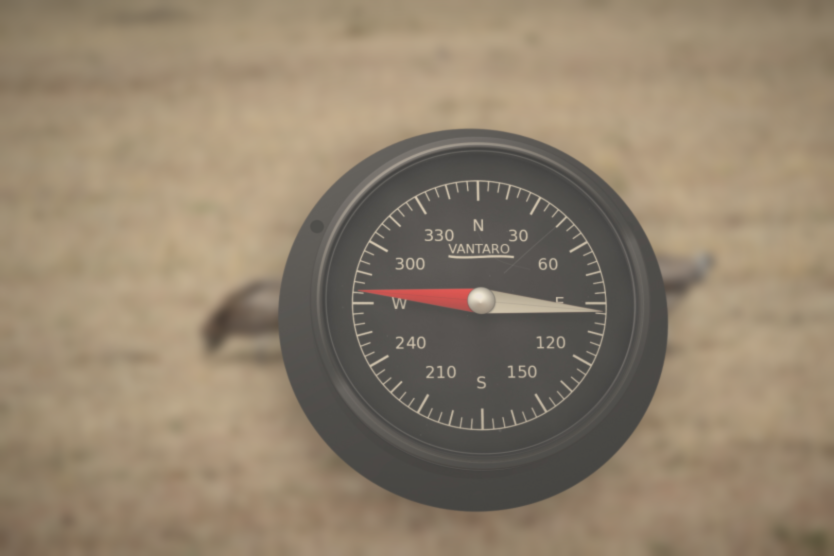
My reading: 275 °
